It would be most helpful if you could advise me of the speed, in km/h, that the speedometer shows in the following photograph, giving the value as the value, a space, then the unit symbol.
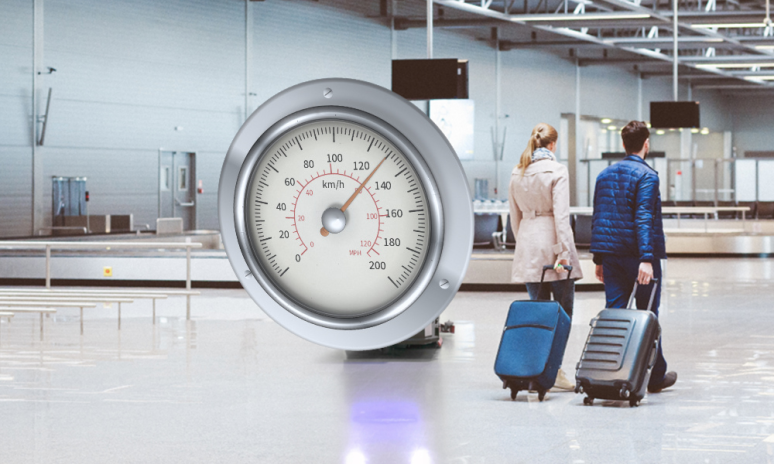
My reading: 130 km/h
